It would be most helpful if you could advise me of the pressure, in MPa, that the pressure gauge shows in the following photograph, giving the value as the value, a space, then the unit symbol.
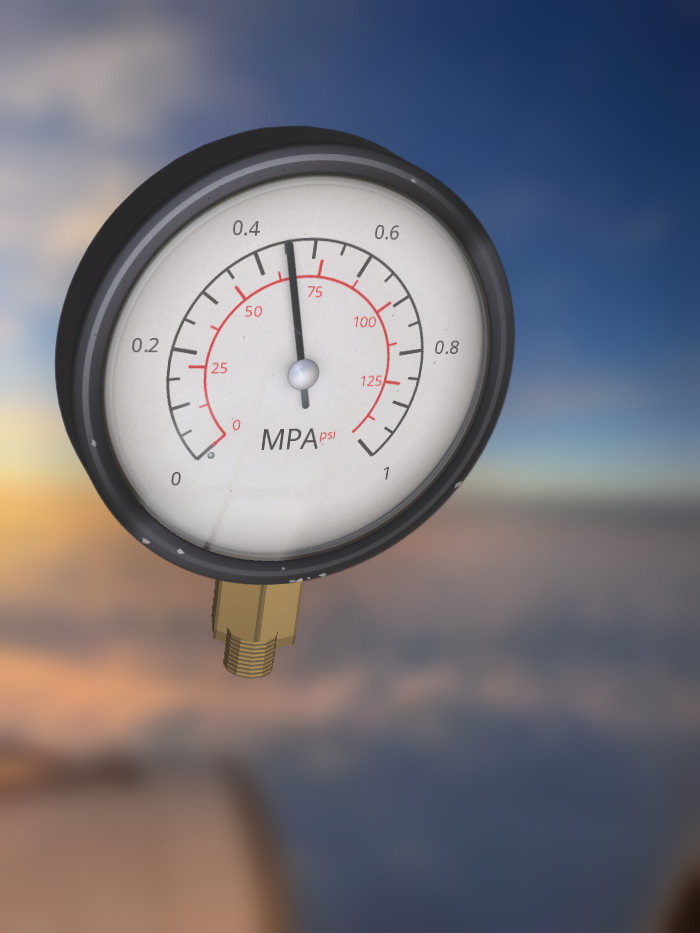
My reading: 0.45 MPa
